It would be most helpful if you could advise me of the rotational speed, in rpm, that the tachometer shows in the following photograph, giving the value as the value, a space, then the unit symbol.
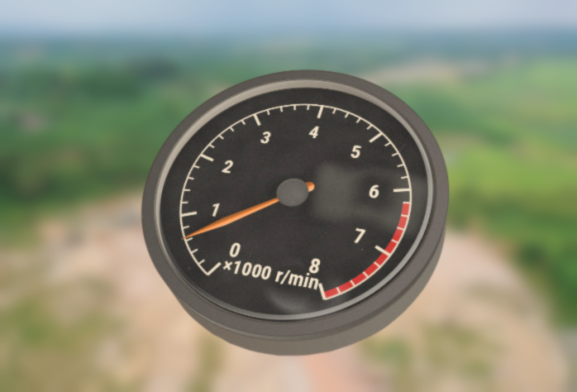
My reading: 600 rpm
